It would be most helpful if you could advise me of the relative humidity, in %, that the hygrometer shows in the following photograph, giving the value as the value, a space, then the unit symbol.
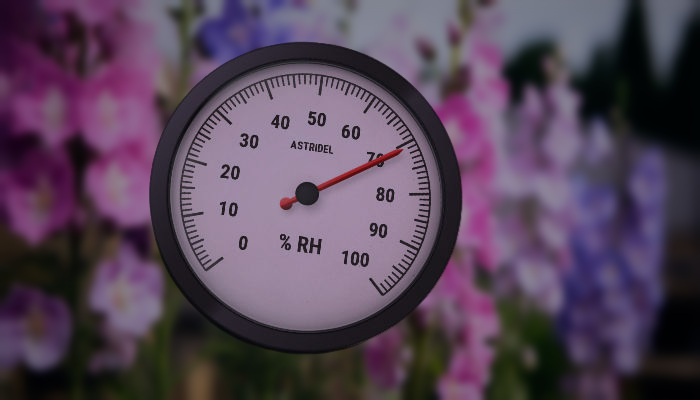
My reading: 71 %
